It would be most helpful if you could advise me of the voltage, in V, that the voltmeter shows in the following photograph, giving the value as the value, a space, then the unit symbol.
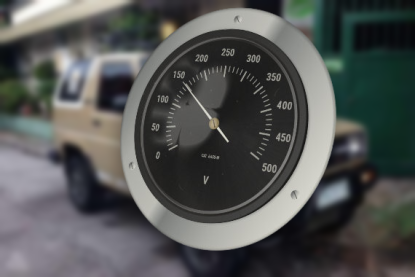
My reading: 150 V
